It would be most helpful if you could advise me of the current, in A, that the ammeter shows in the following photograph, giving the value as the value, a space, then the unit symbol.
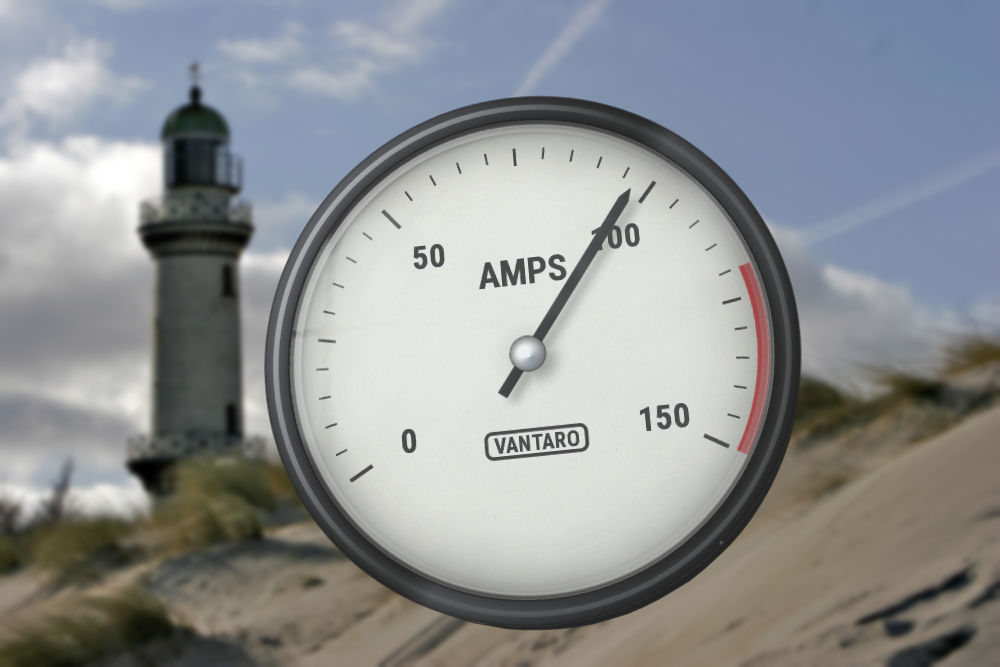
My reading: 97.5 A
